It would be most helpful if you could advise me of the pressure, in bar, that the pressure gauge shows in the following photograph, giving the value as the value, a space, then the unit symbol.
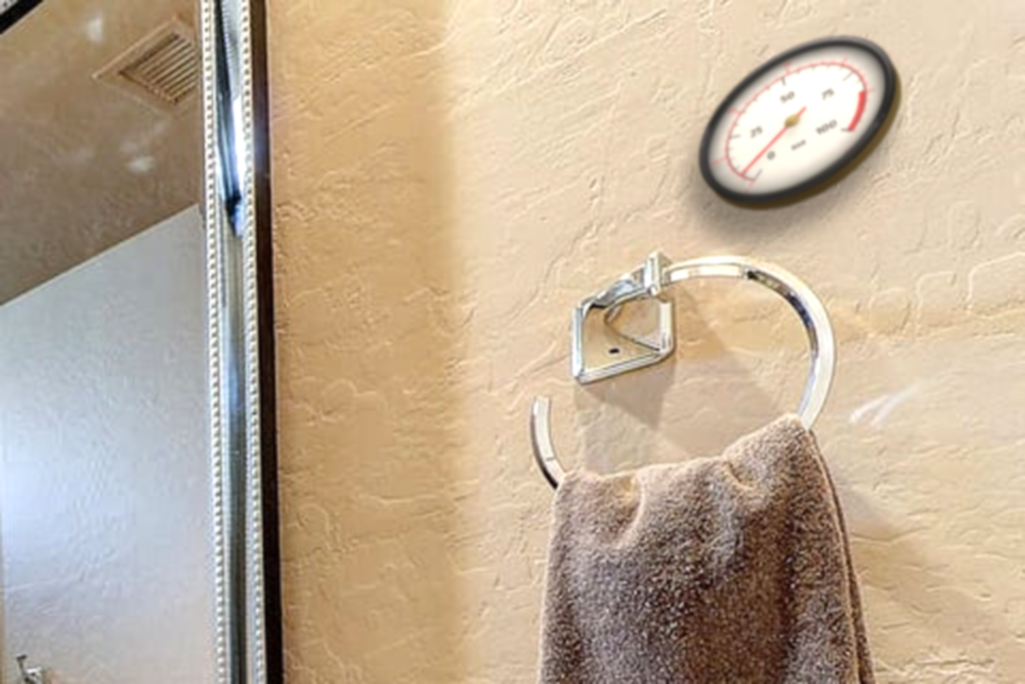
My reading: 5 bar
